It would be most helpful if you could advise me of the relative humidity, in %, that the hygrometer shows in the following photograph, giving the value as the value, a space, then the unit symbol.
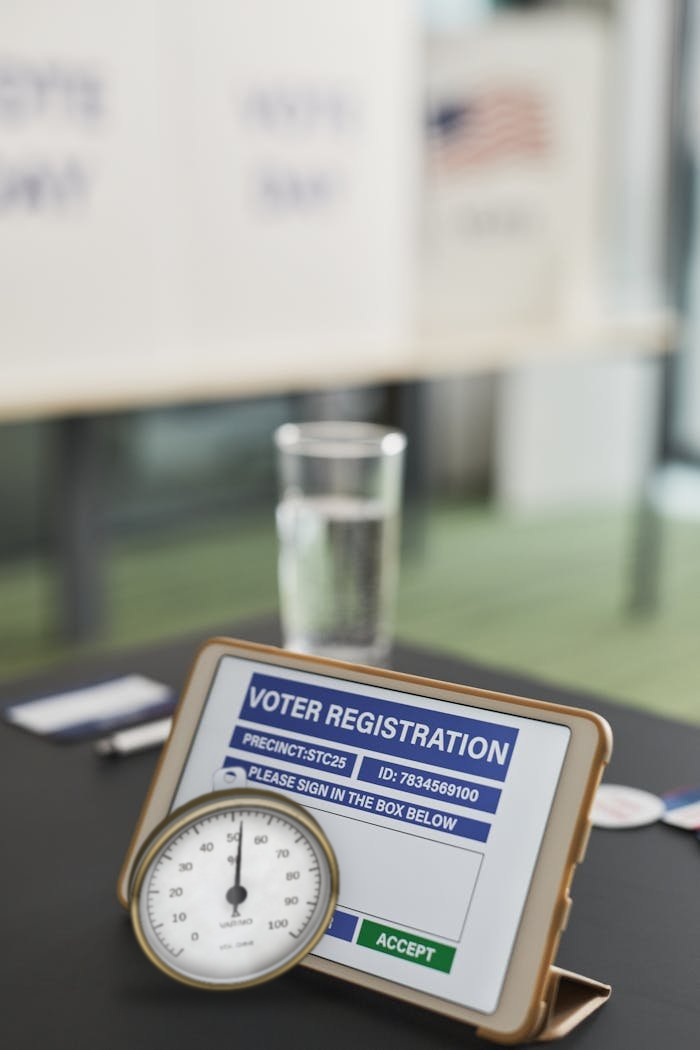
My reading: 52 %
